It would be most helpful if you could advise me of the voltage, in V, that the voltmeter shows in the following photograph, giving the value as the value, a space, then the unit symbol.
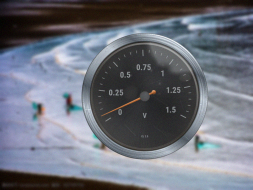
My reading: 0.05 V
